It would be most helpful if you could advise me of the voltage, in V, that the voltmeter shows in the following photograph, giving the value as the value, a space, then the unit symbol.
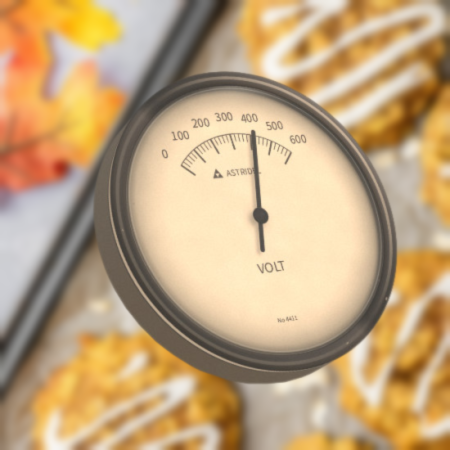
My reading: 400 V
